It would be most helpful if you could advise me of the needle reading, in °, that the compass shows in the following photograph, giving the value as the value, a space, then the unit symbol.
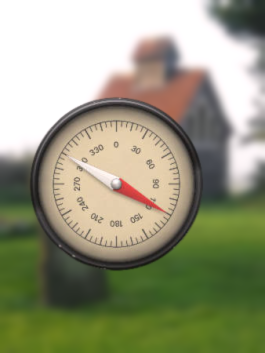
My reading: 120 °
